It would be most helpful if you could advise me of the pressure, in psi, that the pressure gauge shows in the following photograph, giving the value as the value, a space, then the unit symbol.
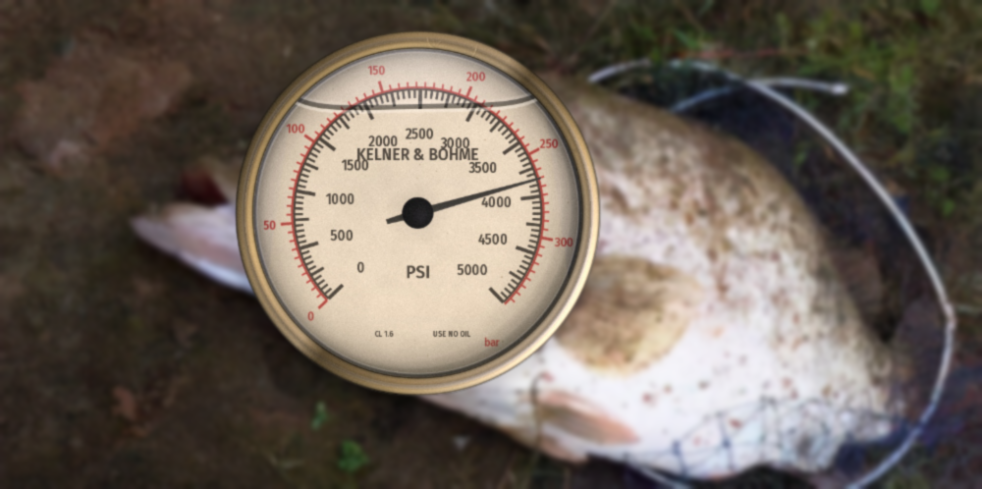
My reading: 3850 psi
